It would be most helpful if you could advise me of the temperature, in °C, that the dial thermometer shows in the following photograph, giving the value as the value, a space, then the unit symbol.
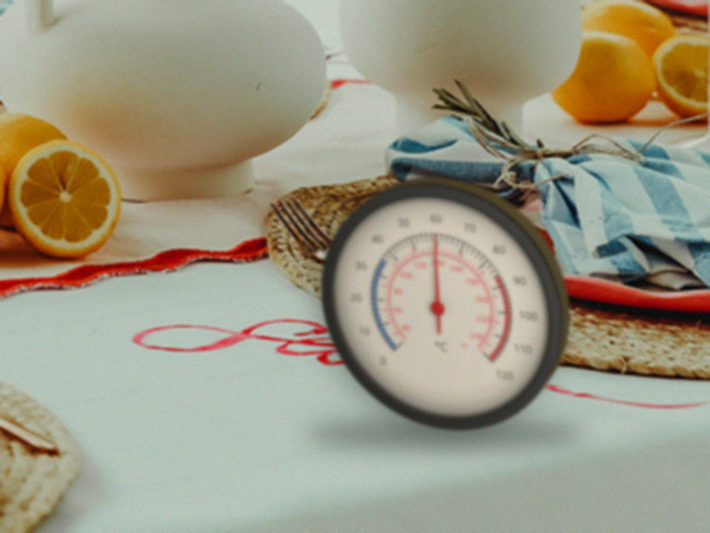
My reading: 60 °C
